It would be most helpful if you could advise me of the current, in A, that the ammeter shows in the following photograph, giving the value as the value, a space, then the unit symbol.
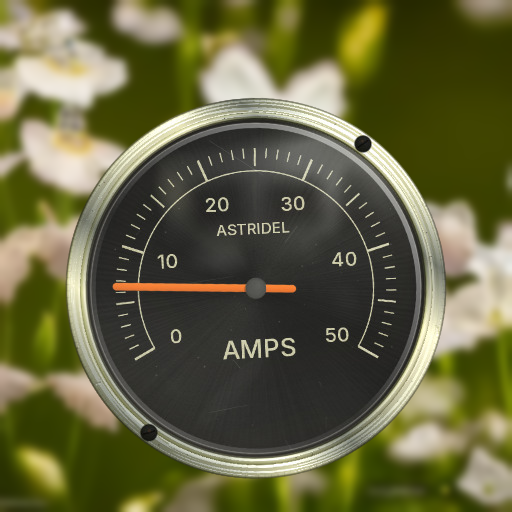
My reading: 6.5 A
